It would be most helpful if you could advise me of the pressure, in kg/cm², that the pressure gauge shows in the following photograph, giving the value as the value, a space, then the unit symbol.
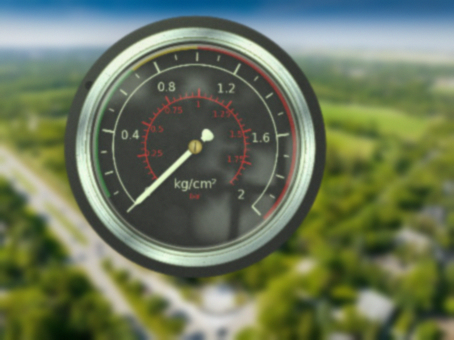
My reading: 0 kg/cm²
